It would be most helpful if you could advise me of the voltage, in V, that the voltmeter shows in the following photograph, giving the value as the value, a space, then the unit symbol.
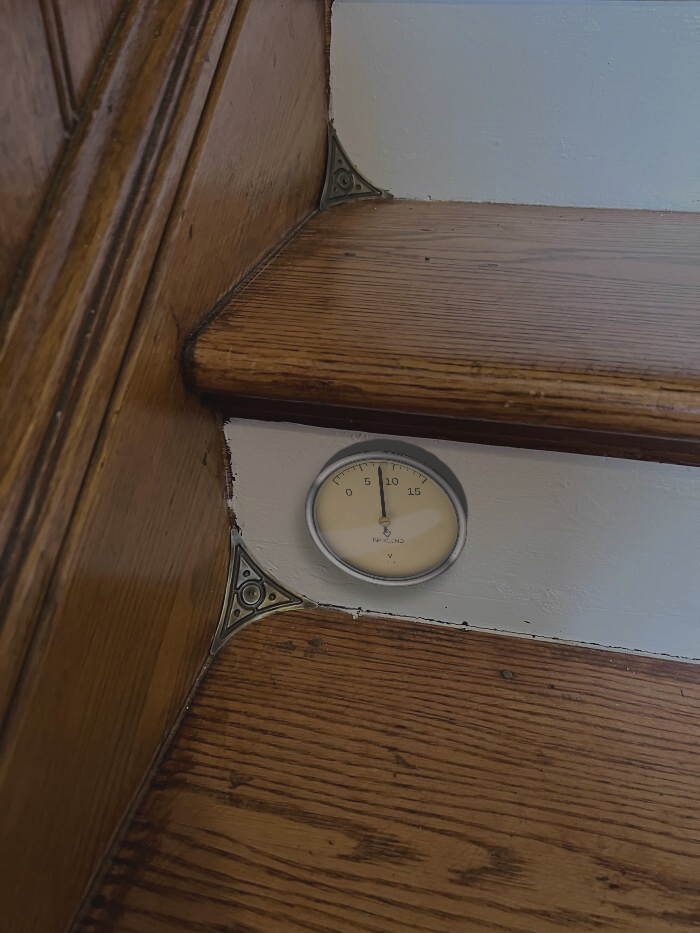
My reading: 8 V
